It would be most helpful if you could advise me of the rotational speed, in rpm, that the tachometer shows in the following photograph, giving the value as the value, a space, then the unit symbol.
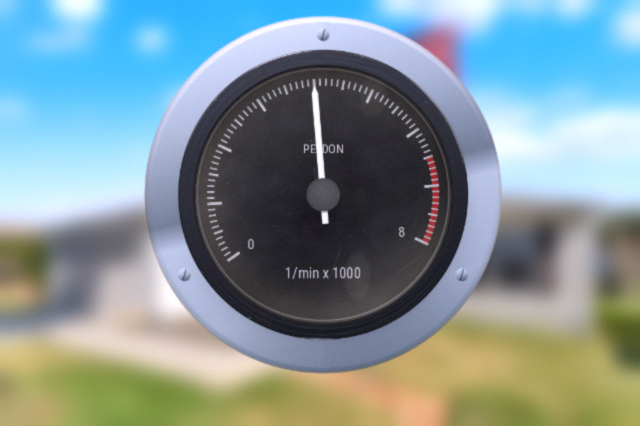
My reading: 4000 rpm
